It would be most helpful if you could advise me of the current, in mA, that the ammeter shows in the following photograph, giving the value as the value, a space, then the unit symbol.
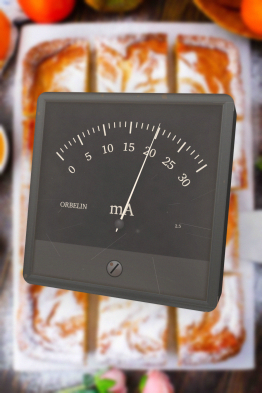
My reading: 20 mA
